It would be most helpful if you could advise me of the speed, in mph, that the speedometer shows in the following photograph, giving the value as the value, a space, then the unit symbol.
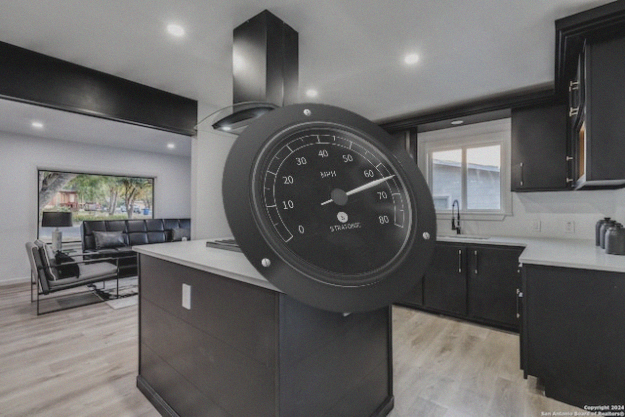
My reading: 65 mph
